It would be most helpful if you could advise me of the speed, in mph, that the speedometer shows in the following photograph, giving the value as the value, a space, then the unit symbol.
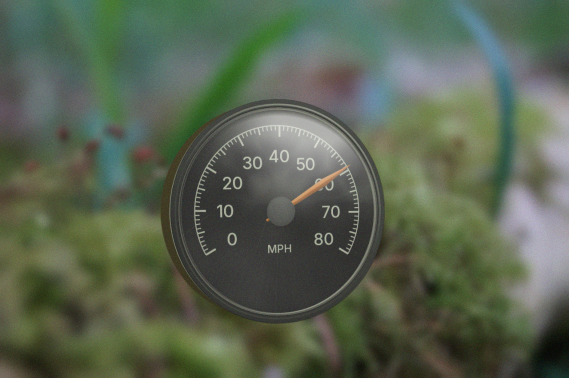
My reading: 59 mph
